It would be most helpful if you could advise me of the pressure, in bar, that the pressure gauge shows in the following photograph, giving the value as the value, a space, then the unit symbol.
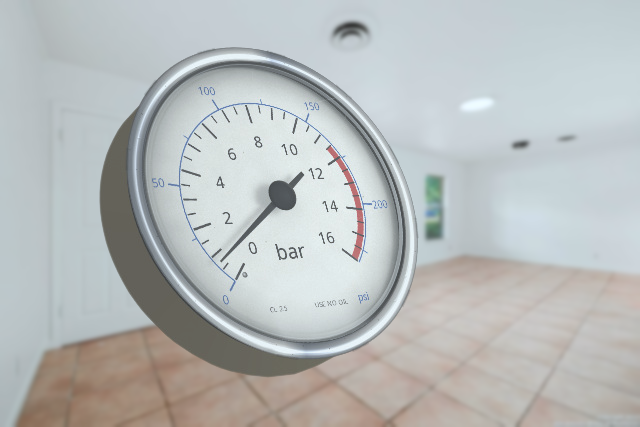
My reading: 0.75 bar
